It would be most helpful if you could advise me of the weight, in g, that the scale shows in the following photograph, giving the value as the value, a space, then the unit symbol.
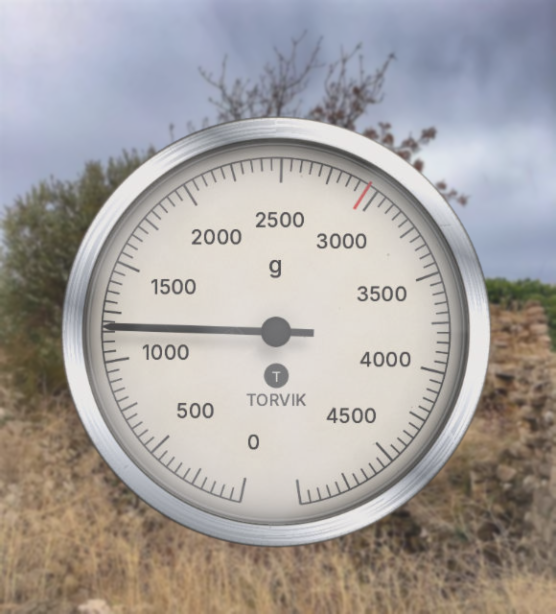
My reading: 1175 g
